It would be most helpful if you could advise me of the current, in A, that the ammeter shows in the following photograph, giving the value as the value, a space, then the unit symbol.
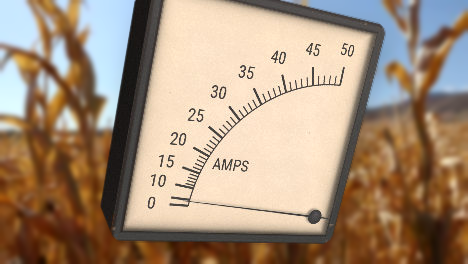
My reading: 5 A
